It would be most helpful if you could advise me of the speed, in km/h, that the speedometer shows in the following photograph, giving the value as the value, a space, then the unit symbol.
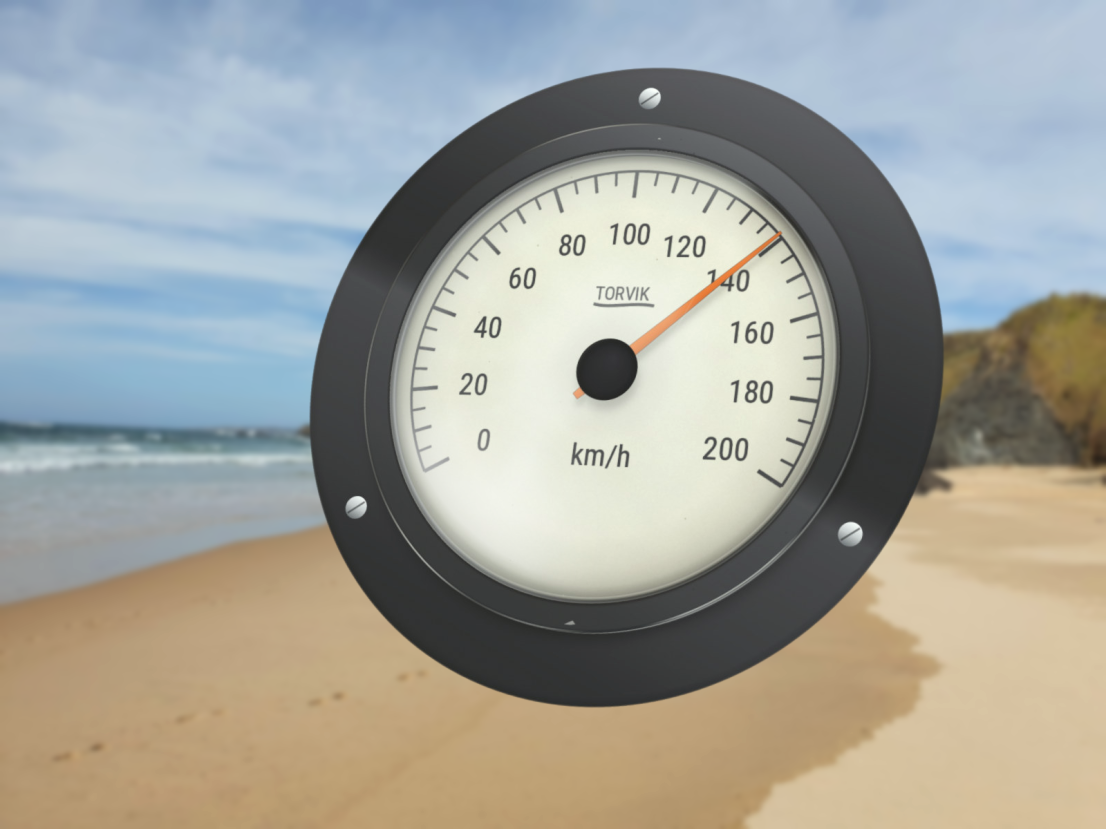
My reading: 140 km/h
